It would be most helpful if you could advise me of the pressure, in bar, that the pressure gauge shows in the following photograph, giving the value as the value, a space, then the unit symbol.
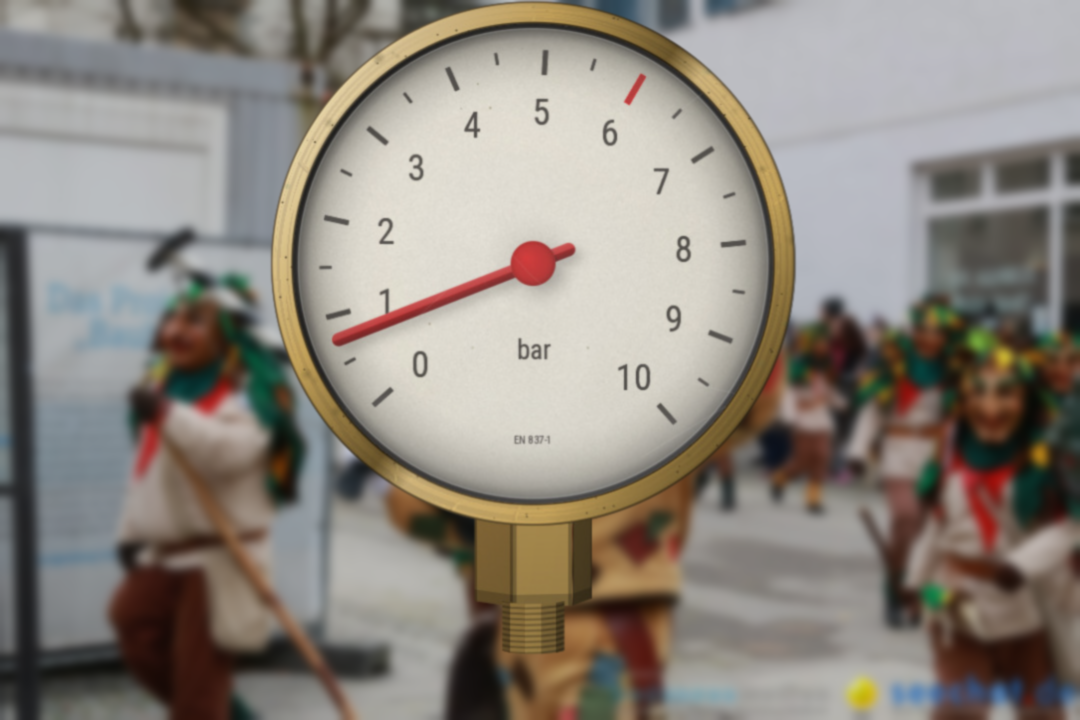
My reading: 0.75 bar
